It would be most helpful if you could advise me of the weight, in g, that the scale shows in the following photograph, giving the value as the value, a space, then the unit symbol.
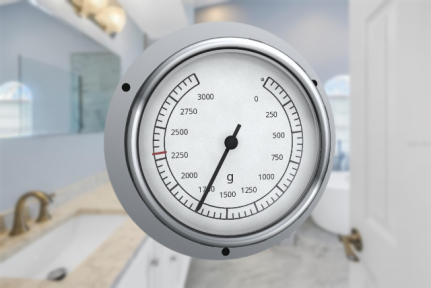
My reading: 1750 g
